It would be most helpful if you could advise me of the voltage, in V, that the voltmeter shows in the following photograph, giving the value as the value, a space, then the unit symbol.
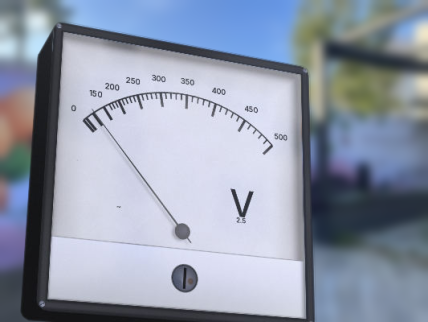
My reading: 100 V
